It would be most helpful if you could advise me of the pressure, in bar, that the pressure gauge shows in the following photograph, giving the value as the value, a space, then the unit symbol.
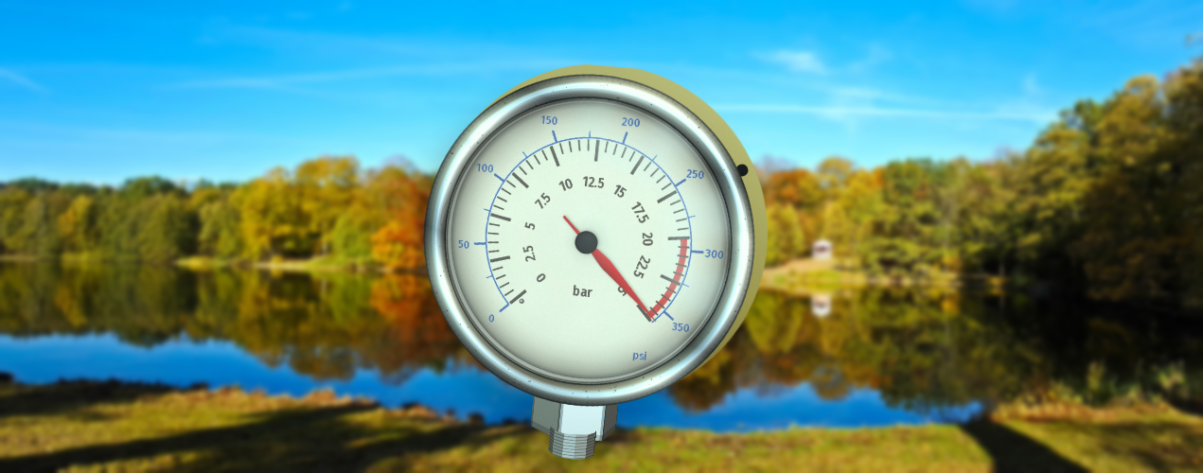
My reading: 24.75 bar
